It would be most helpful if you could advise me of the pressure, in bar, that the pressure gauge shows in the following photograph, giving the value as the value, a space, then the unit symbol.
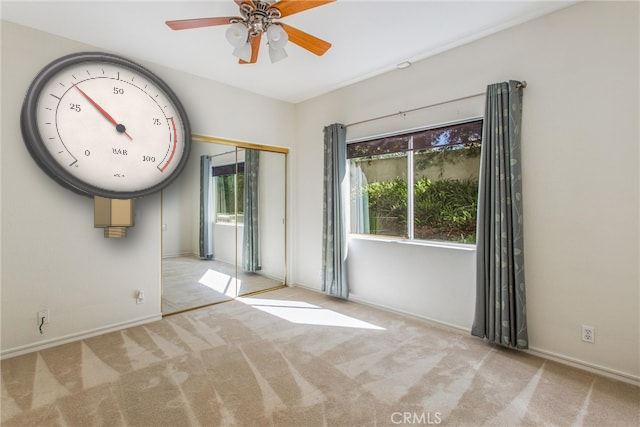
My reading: 32.5 bar
